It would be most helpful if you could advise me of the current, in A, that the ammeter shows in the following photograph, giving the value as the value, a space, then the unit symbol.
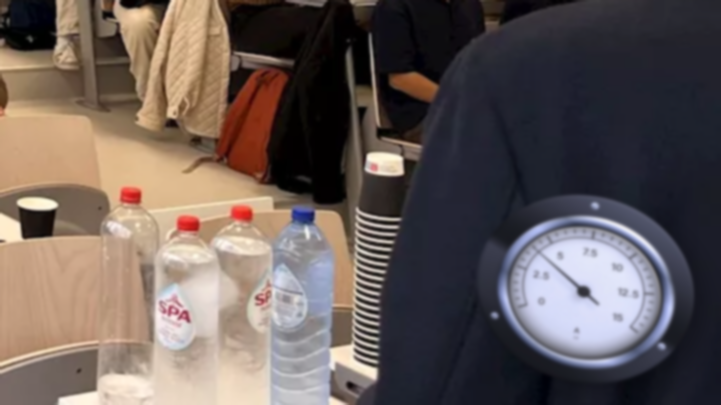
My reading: 4 A
